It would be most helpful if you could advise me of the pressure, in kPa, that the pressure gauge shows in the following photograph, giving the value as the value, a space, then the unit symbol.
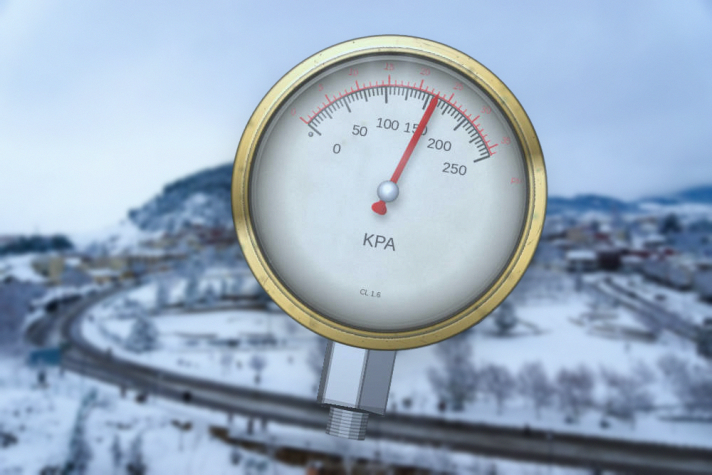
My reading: 160 kPa
